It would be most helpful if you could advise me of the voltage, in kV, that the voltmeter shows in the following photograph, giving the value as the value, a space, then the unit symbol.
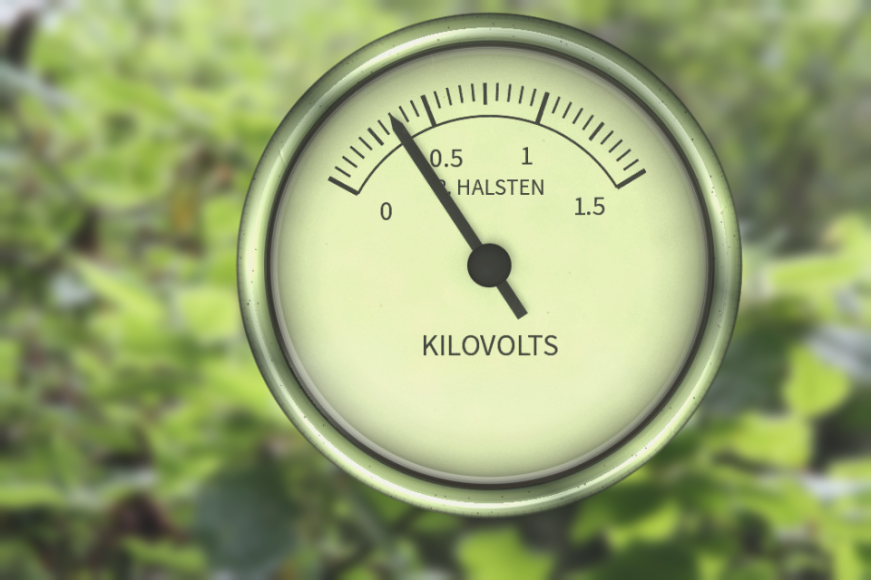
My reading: 0.35 kV
